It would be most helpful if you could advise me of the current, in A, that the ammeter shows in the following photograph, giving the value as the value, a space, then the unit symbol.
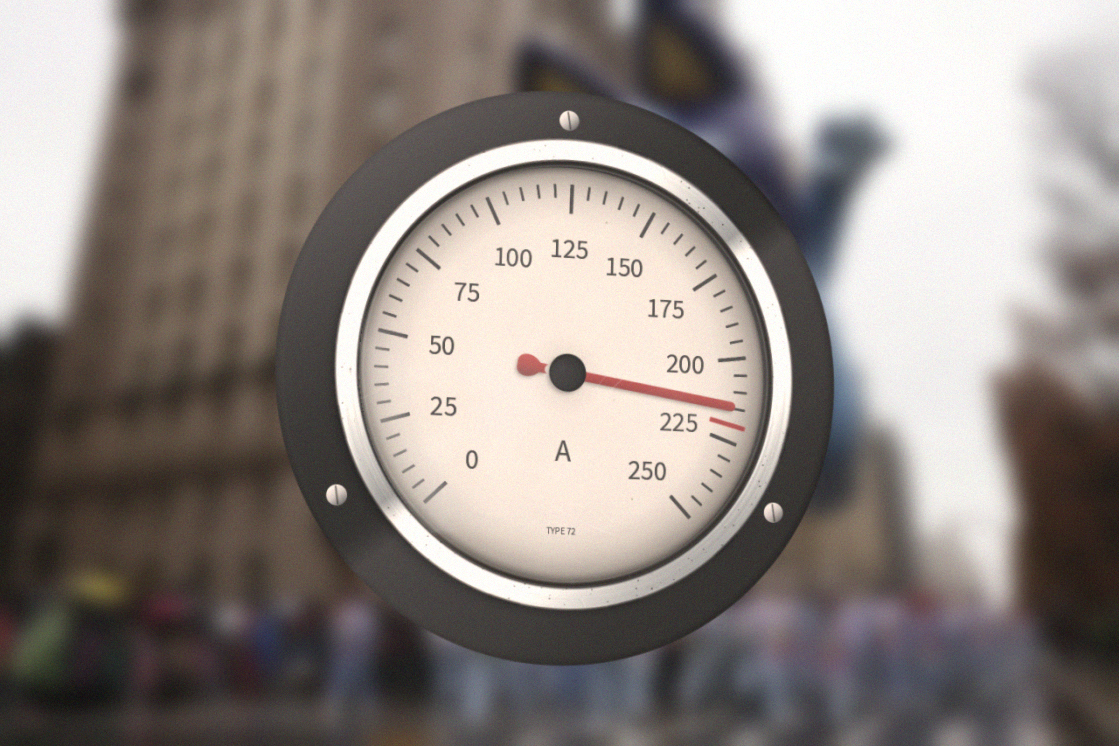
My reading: 215 A
